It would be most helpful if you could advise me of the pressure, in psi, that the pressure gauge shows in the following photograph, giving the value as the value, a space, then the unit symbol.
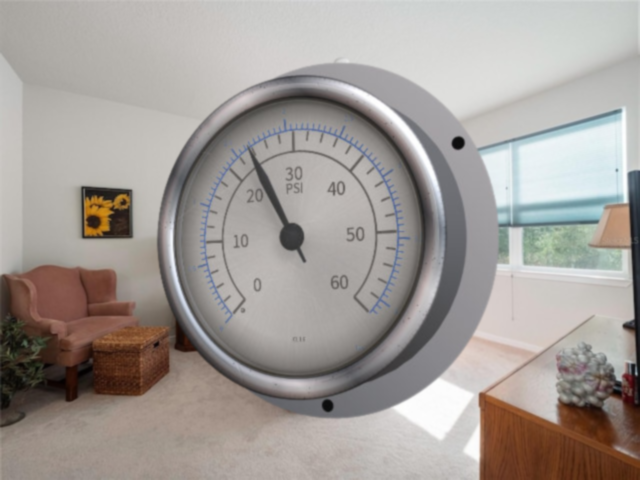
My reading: 24 psi
